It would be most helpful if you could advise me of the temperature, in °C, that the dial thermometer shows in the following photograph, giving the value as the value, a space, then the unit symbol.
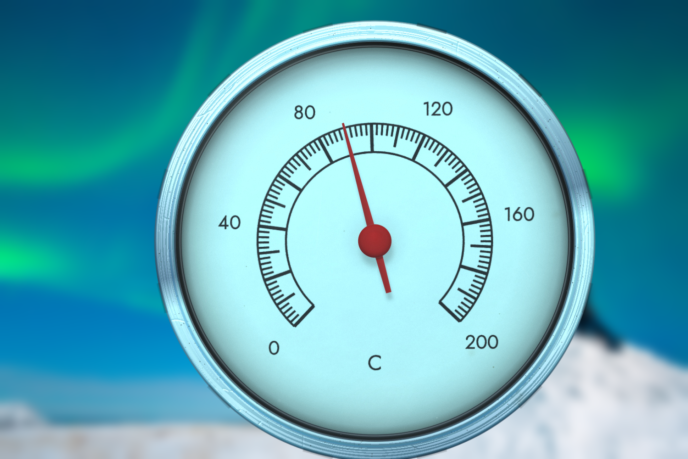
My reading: 90 °C
